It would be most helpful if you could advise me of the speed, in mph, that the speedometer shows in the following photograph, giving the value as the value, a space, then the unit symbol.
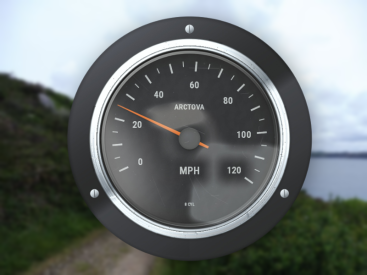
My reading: 25 mph
